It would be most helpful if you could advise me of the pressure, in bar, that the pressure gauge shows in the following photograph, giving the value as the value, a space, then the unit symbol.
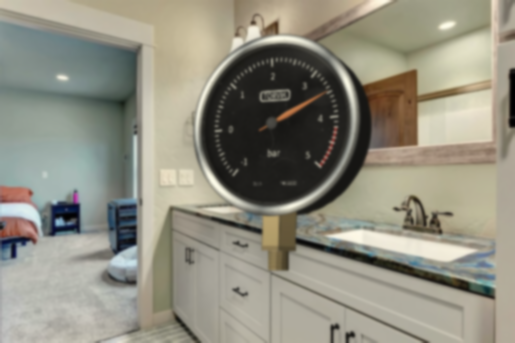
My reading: 3.5 bar
